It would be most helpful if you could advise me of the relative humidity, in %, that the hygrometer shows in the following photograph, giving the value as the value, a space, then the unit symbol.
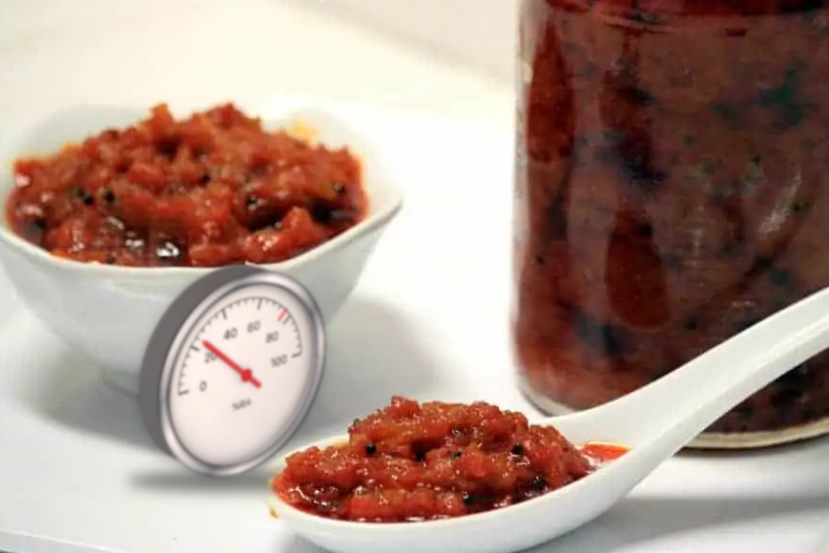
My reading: 24 %
